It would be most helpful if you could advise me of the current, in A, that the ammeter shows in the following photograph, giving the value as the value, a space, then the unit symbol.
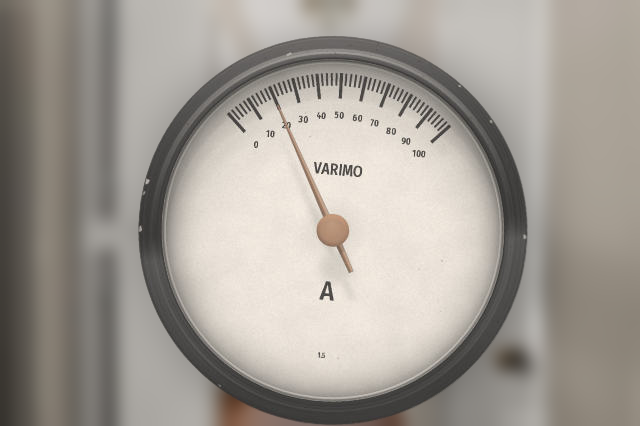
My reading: 20 A
